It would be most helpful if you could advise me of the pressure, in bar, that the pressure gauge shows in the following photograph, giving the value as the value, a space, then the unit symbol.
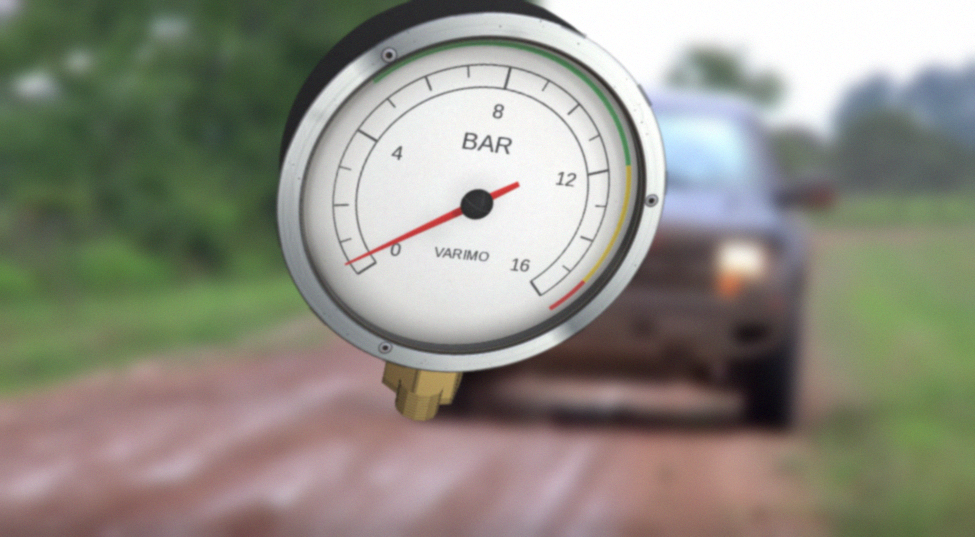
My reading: 0.5 bar
